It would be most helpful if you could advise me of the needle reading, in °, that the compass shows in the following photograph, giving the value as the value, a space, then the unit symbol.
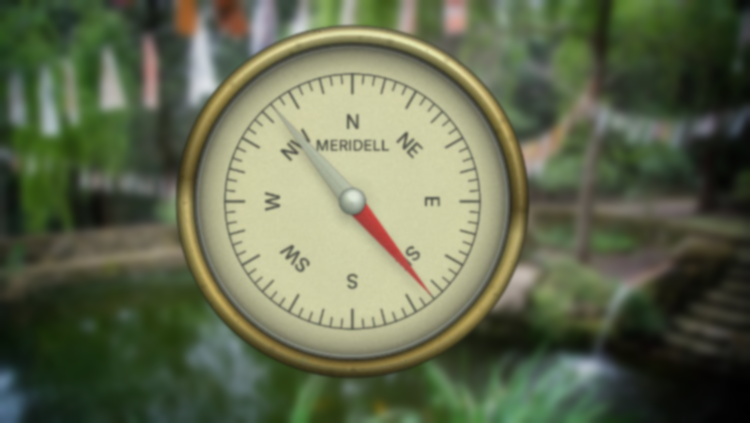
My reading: 140 °
